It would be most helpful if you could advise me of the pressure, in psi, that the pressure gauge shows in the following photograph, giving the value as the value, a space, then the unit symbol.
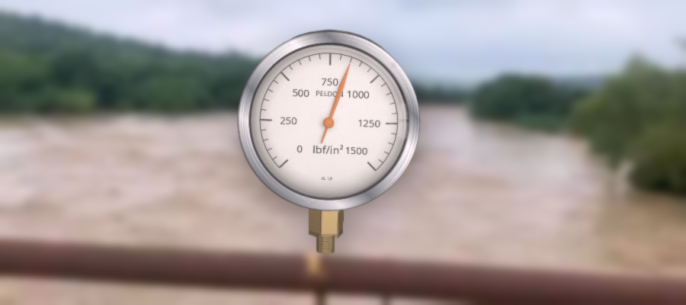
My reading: 850 psi
